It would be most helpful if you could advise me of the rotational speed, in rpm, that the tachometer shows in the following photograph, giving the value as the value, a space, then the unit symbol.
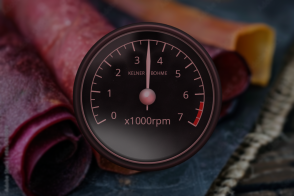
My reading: 3500 rpm
